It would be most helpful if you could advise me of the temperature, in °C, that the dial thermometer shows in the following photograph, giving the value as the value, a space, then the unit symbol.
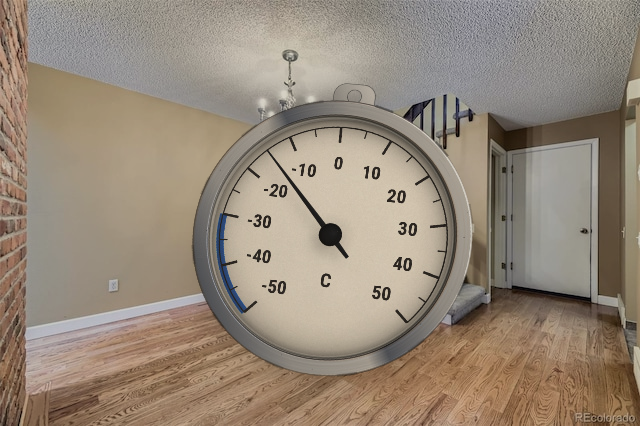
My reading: -15 °C
